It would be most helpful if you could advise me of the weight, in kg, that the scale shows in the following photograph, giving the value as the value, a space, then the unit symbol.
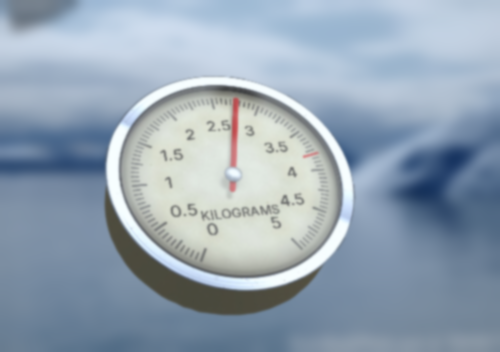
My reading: 2.75 kg
